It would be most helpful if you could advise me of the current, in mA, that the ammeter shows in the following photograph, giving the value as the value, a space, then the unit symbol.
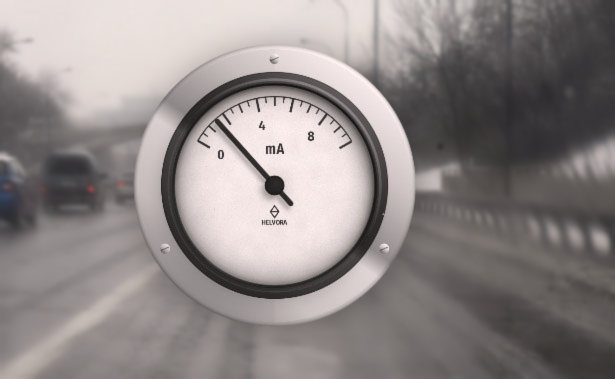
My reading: 1.5 mA
